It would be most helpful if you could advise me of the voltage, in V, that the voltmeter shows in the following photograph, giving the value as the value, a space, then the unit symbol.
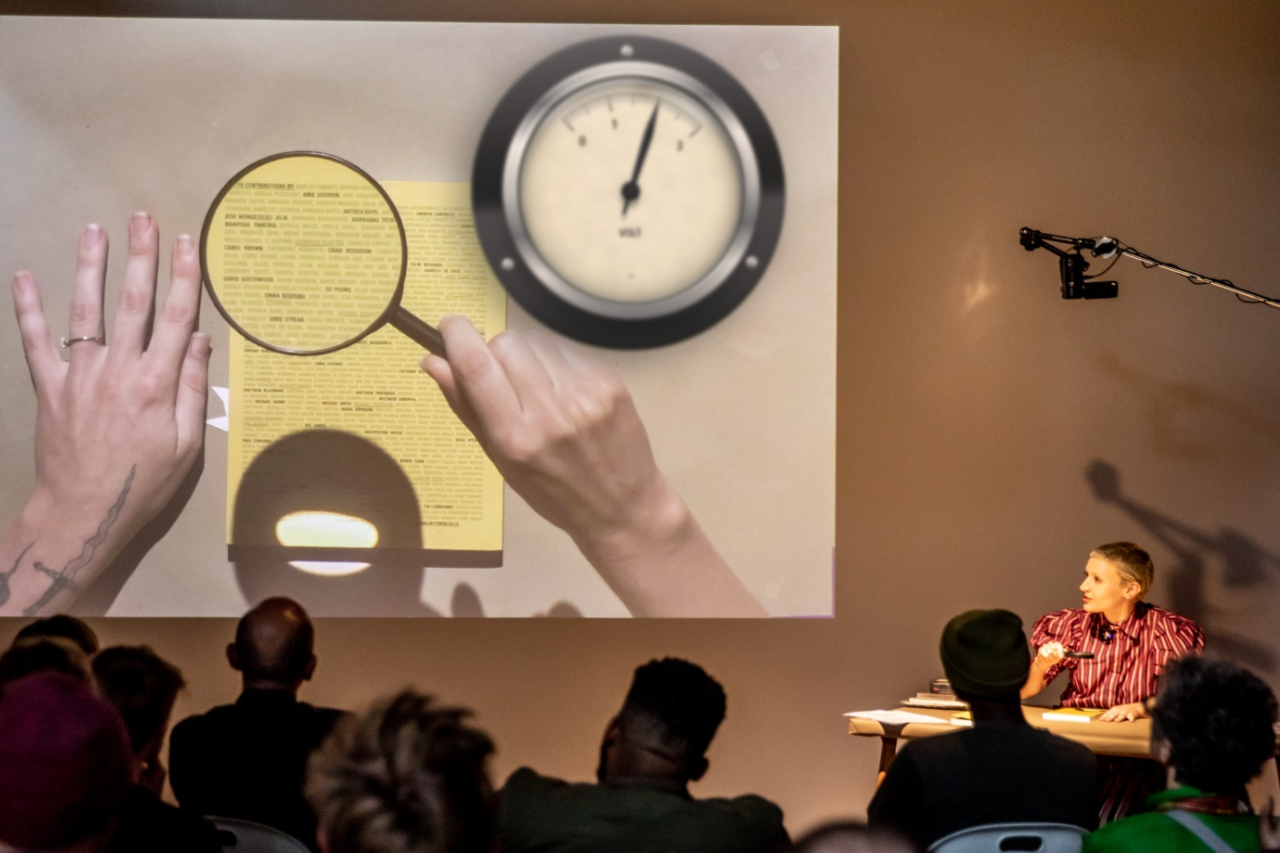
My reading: 2 V
